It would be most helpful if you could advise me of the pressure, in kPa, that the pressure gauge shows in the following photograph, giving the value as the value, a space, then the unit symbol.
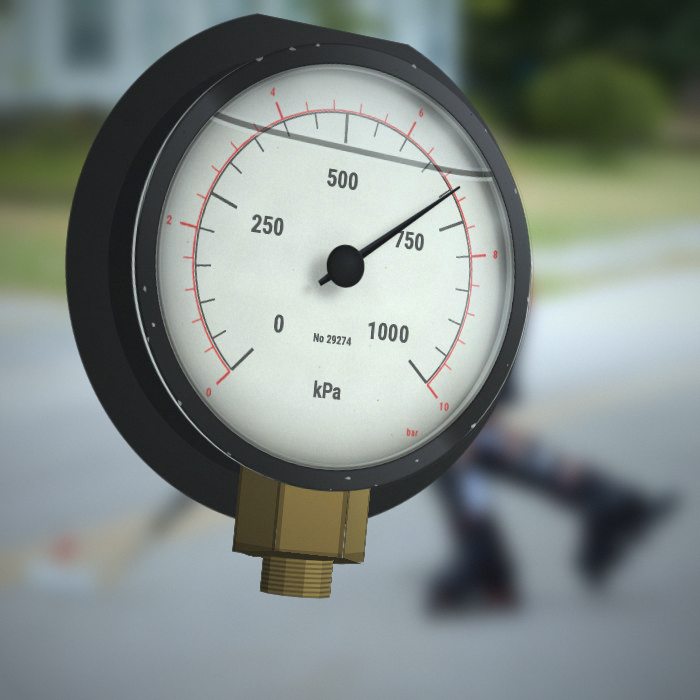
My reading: 700 kPa
